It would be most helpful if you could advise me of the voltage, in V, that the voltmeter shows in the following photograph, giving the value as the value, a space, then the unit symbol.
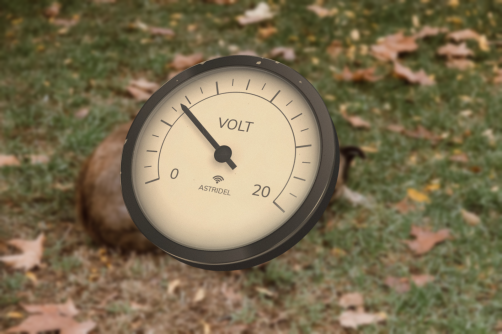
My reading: 5.5 V
